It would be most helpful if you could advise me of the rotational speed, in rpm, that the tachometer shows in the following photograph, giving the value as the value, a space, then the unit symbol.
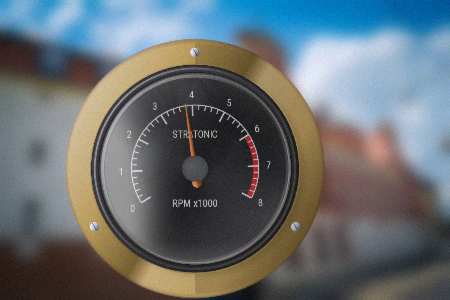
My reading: 3800 rpm
